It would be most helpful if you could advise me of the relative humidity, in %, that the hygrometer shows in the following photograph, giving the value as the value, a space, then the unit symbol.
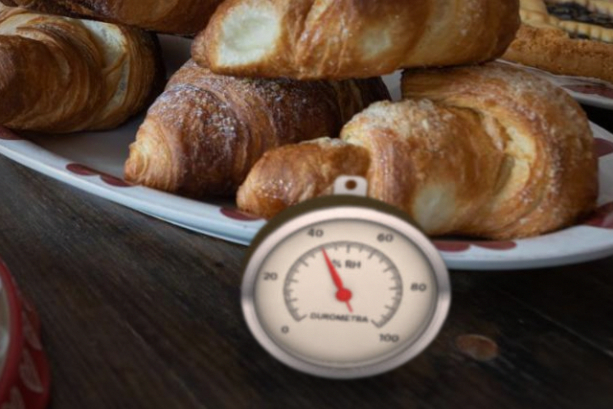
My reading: 40 %
